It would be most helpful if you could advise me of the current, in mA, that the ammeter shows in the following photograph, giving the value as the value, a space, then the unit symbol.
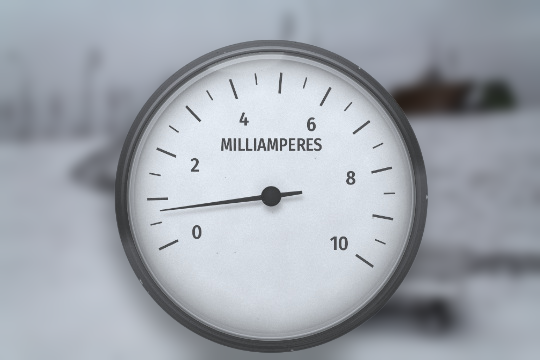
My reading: 0.75 mA
